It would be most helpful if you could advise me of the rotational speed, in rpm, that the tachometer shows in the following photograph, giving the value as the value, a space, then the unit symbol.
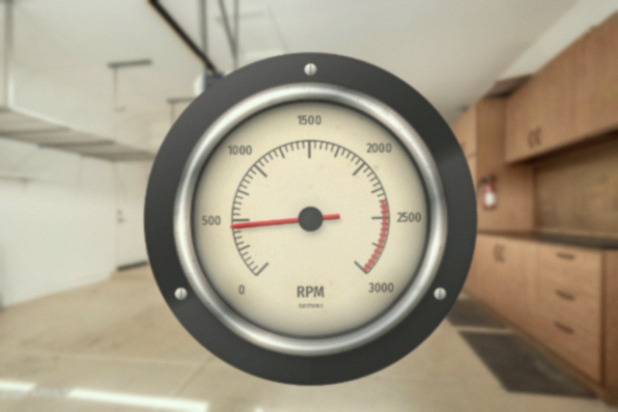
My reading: 450 rpm
